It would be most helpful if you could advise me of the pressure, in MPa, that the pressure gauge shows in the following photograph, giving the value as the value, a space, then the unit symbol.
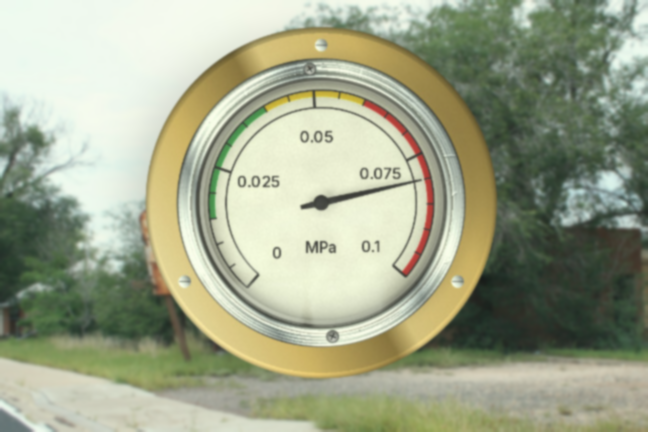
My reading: 0.08 MPa
